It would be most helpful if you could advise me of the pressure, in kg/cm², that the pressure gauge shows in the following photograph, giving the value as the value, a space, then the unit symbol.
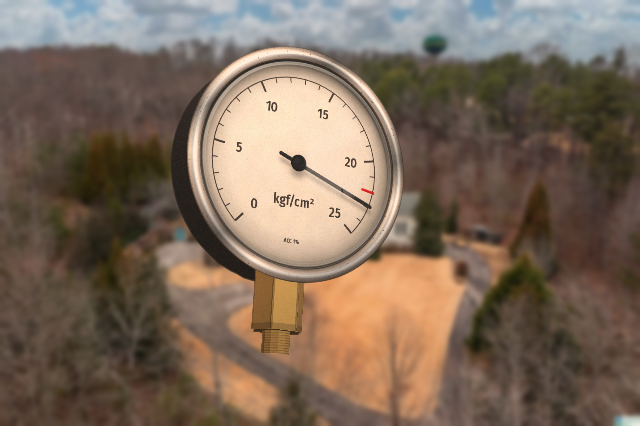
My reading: 23 kg/cm²
